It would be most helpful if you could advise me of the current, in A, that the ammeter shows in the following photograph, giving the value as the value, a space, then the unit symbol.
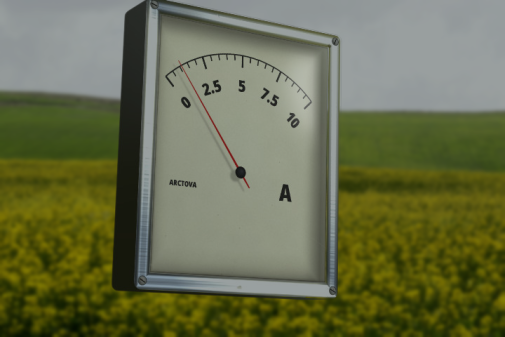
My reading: 1 A
